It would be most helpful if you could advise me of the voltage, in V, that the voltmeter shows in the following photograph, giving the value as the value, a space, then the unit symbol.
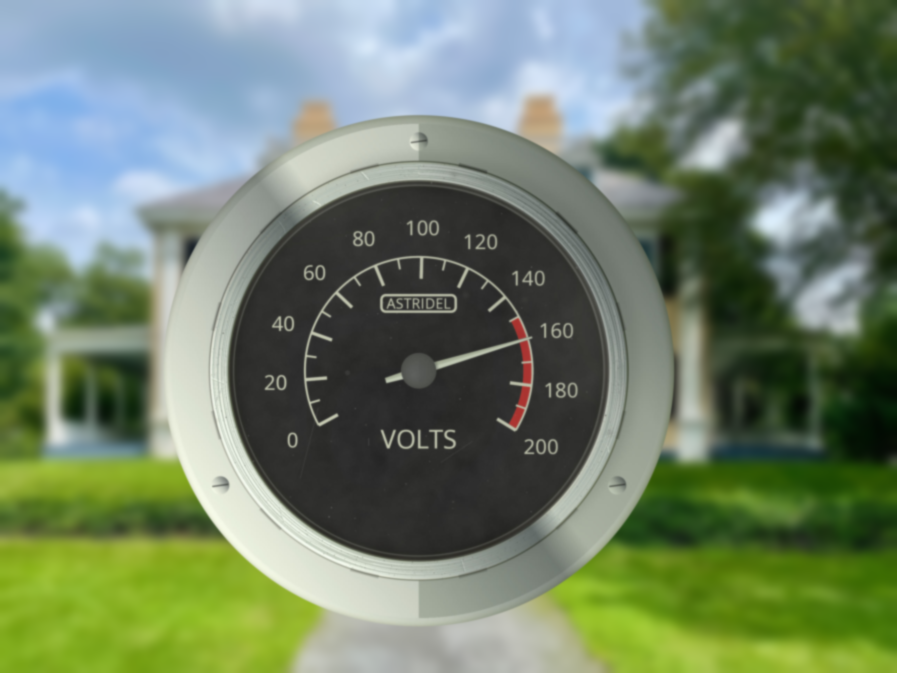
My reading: 160 V
